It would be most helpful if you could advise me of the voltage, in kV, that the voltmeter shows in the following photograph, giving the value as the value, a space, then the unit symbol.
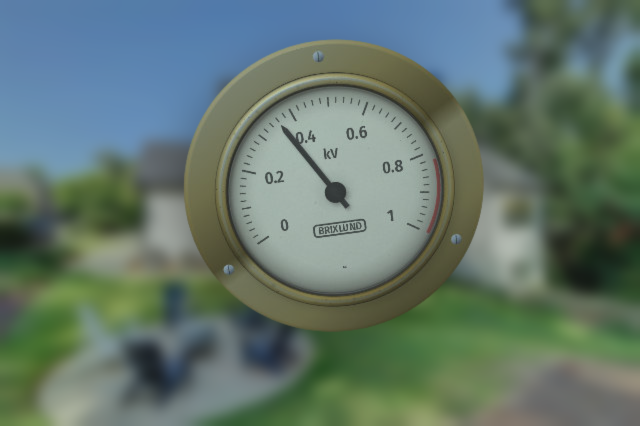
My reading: 0.36 kV
